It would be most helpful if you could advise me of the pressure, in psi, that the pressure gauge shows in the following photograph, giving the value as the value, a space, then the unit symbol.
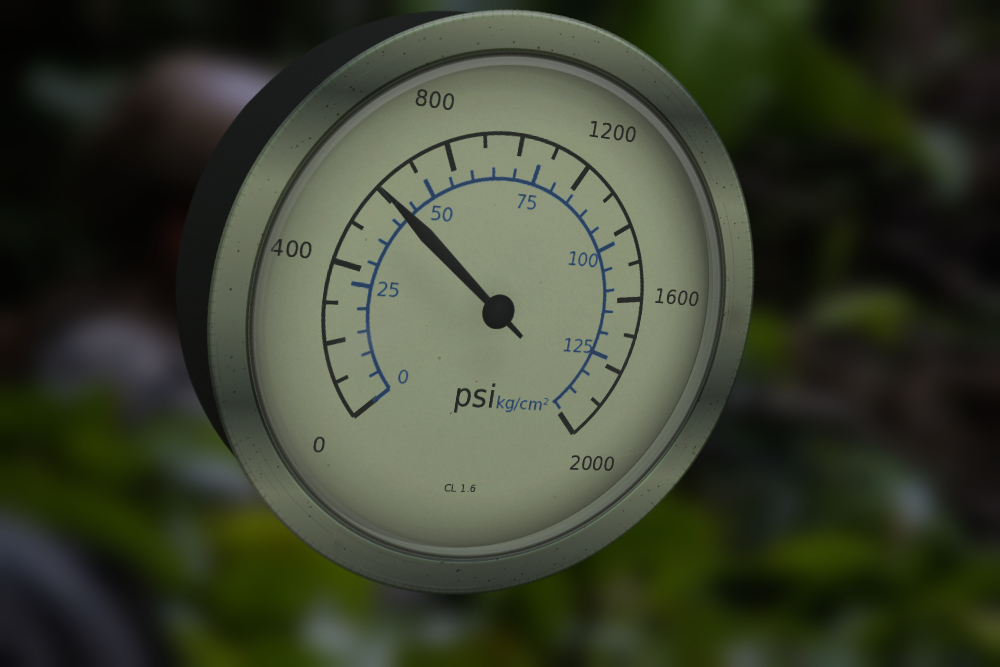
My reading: 600 psi
